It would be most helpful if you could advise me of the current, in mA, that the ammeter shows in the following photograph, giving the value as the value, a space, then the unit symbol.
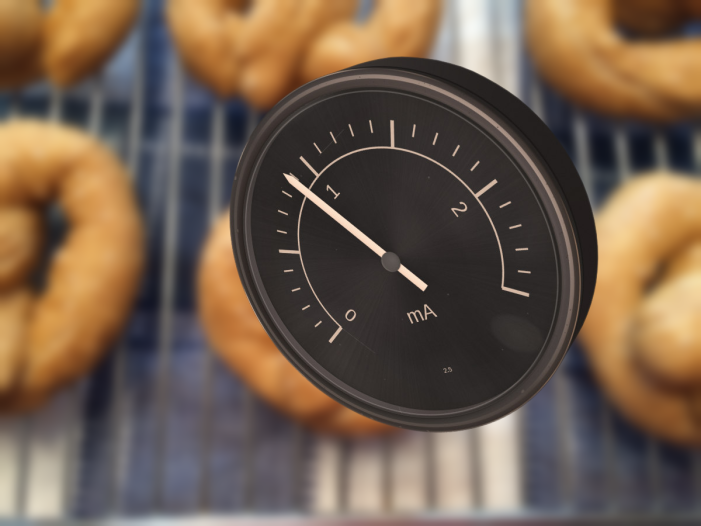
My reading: 0.9 mA
